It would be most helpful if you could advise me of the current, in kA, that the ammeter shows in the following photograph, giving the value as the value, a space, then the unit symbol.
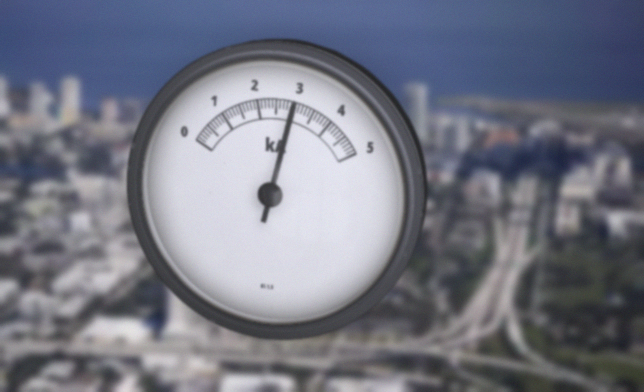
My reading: 3 kA
